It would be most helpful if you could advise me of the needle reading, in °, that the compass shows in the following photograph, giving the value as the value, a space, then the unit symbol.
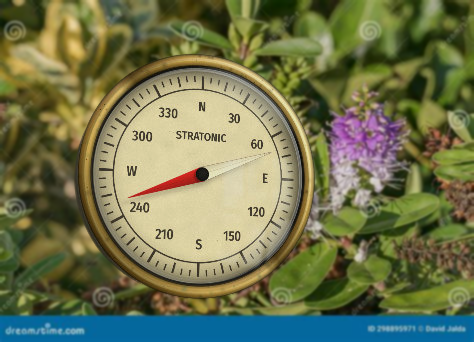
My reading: 250 °
